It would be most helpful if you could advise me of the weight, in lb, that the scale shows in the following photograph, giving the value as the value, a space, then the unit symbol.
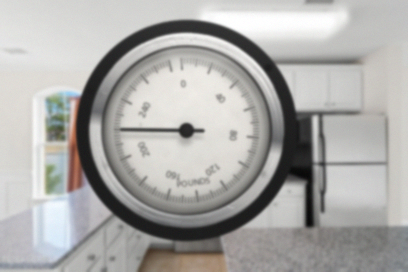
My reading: 220 lb
